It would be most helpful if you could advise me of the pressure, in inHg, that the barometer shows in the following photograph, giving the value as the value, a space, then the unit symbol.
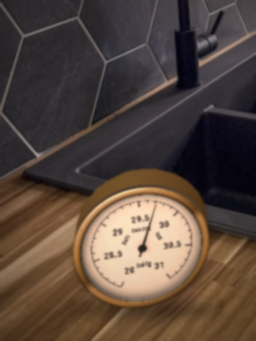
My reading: 29.7 inHg
